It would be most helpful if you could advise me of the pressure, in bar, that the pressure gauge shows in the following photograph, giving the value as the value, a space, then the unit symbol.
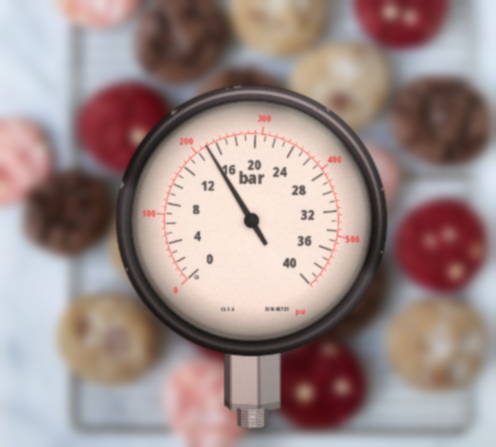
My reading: 15 bar
